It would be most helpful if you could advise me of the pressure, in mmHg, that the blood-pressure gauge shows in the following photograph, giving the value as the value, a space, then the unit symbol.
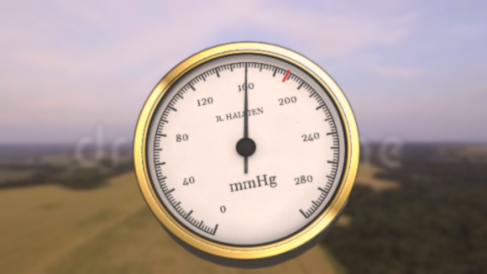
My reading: 160 mmHg
